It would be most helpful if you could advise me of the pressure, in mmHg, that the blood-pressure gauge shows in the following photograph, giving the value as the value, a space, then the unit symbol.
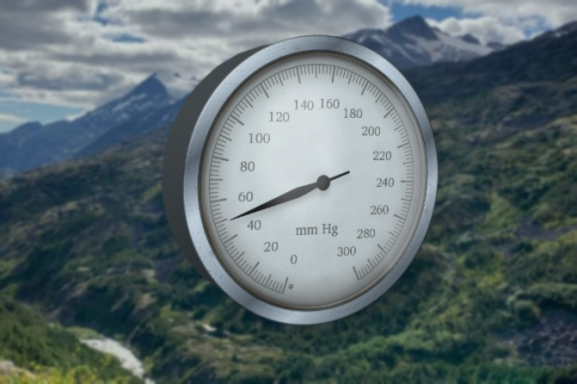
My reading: 50 mmHg
